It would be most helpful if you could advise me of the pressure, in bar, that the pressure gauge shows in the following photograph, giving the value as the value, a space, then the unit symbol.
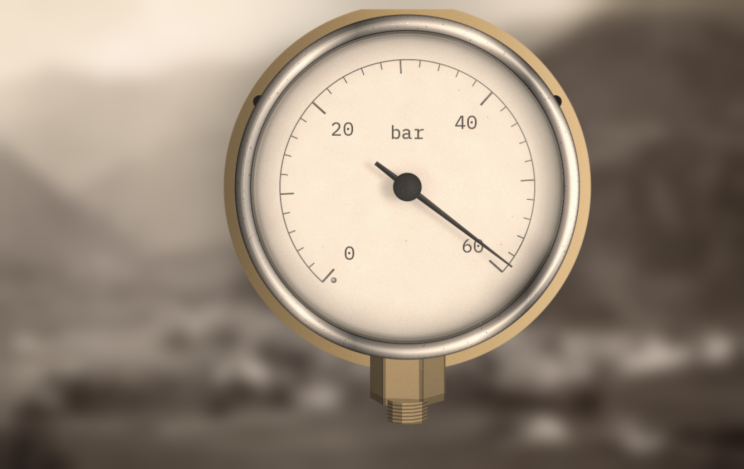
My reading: 59 bar
